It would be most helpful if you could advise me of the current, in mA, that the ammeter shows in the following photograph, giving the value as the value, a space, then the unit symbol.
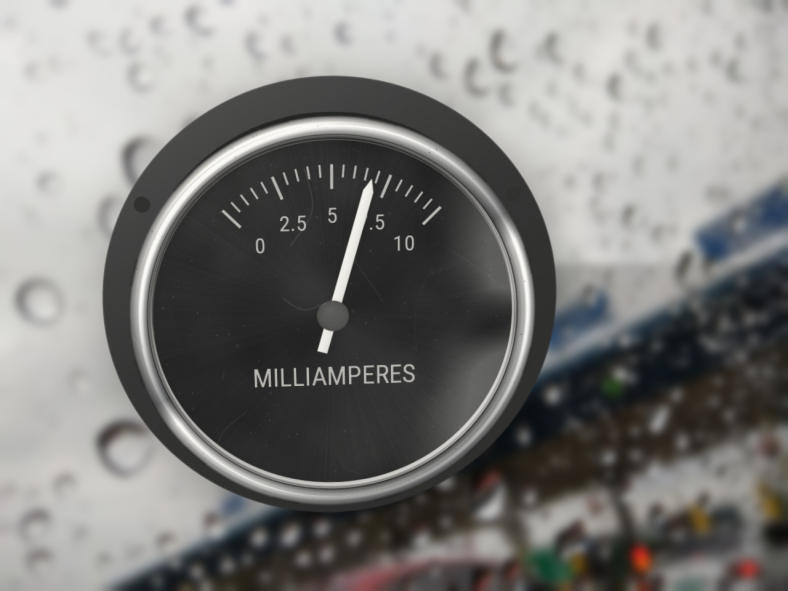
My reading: 6.75 mA
